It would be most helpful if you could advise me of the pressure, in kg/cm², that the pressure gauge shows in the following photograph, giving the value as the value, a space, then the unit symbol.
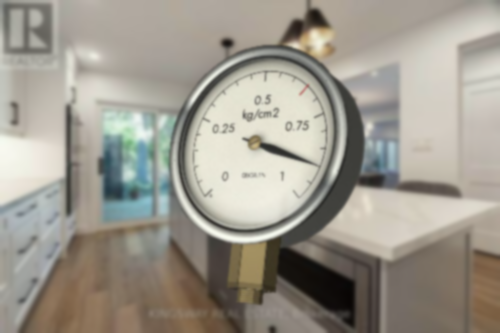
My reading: 0.9 kg/cm²
